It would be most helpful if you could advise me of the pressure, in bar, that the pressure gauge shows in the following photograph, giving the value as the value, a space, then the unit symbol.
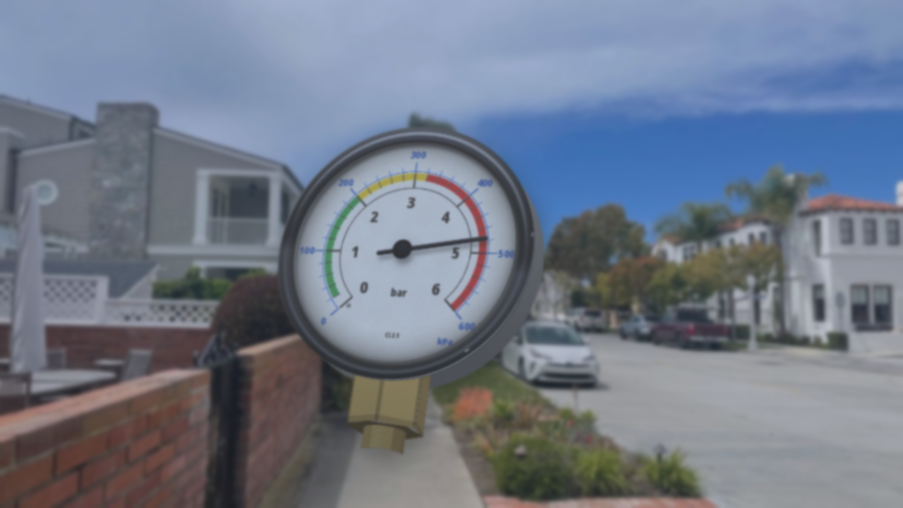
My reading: 4.8 bar
